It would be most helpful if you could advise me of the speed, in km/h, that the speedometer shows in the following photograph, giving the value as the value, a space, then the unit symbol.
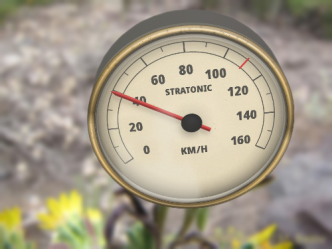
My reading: 40 km/h
